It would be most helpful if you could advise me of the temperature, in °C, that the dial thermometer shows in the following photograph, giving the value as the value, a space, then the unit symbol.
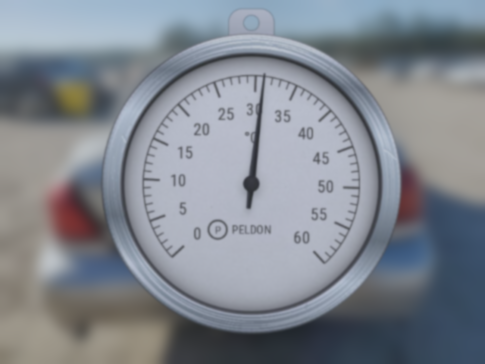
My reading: 31 °C
